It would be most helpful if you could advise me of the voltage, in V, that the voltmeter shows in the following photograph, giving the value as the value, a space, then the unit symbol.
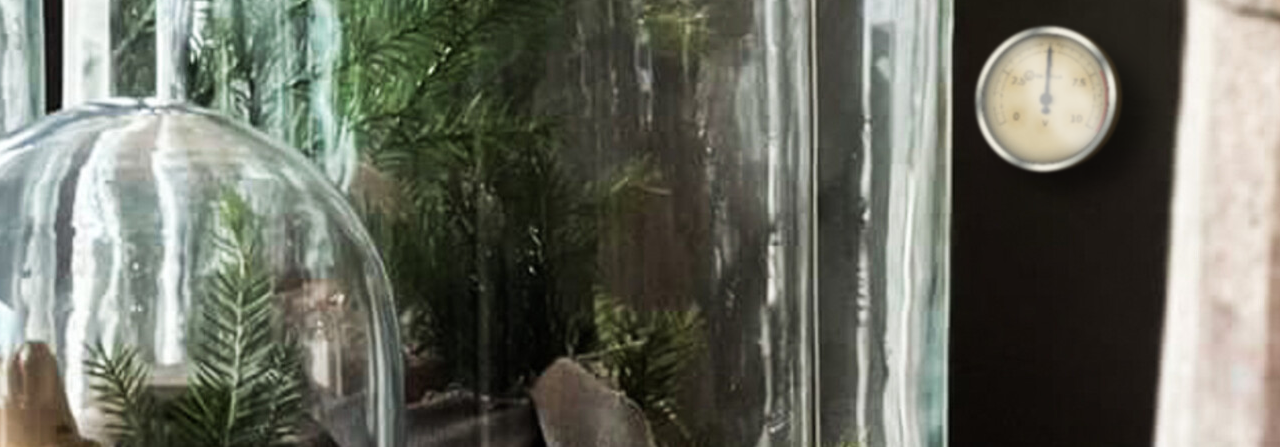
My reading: 5 V
